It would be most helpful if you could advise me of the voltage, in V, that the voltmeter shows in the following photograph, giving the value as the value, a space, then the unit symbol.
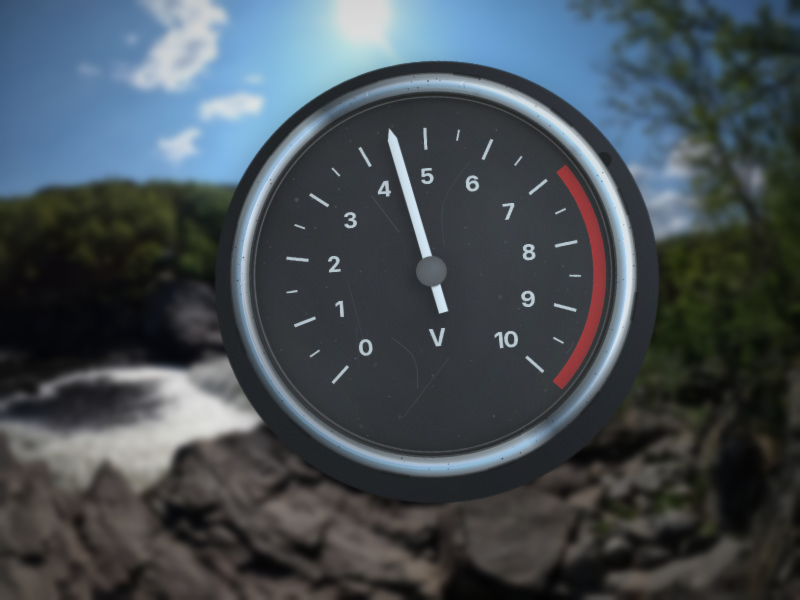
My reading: 4.5 V
